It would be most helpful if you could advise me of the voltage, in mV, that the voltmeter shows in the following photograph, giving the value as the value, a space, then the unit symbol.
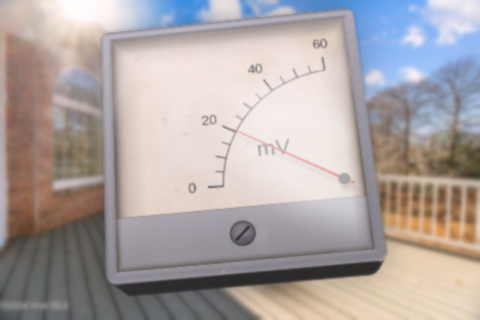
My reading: 20 mV
